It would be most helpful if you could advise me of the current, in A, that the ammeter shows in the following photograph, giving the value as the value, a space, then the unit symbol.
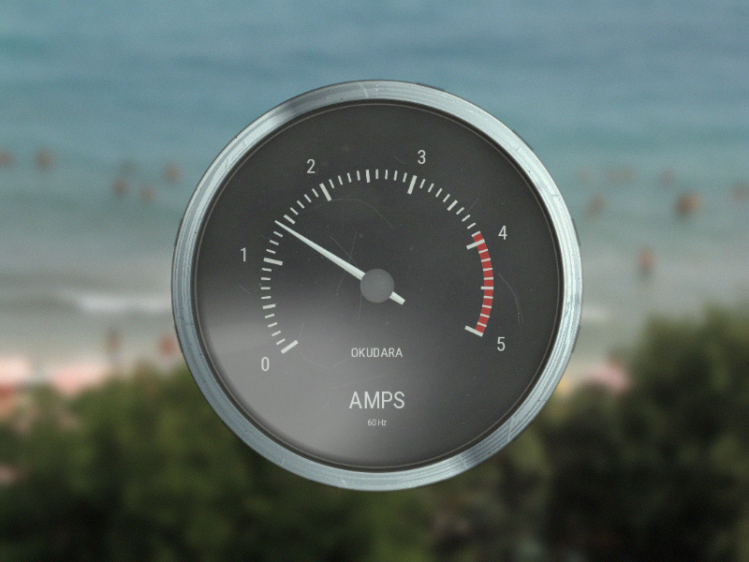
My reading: 1.4 A
